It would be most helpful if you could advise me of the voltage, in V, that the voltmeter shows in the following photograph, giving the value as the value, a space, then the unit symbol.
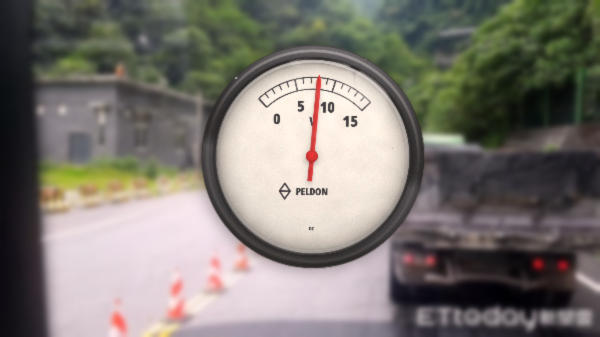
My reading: 8 V
